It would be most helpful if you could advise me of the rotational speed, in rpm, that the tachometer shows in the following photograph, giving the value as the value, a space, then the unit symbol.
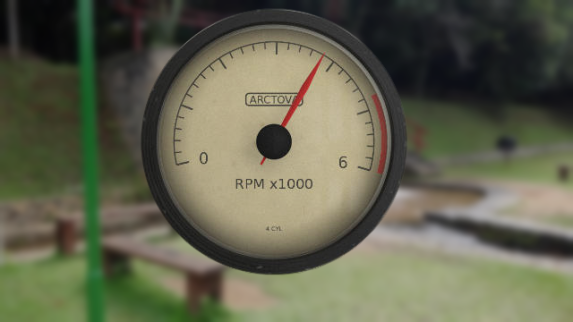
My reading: 3800 rpm
